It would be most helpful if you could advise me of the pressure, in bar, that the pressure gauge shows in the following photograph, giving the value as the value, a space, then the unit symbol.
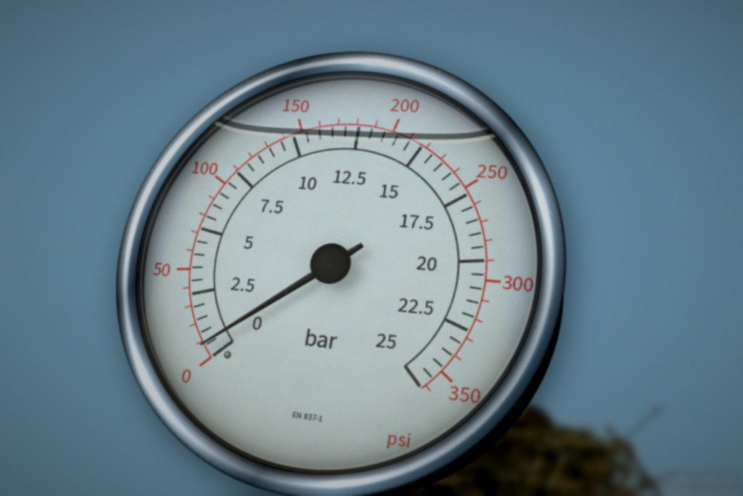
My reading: 0.5 bar
